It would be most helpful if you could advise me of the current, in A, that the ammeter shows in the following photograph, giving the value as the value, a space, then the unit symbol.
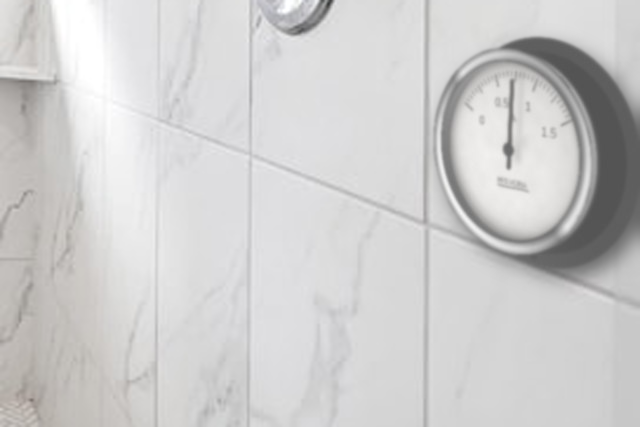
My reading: 0.75 A
